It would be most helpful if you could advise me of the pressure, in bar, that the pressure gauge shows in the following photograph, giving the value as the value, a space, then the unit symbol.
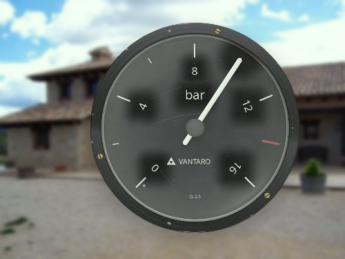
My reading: 10 bar
